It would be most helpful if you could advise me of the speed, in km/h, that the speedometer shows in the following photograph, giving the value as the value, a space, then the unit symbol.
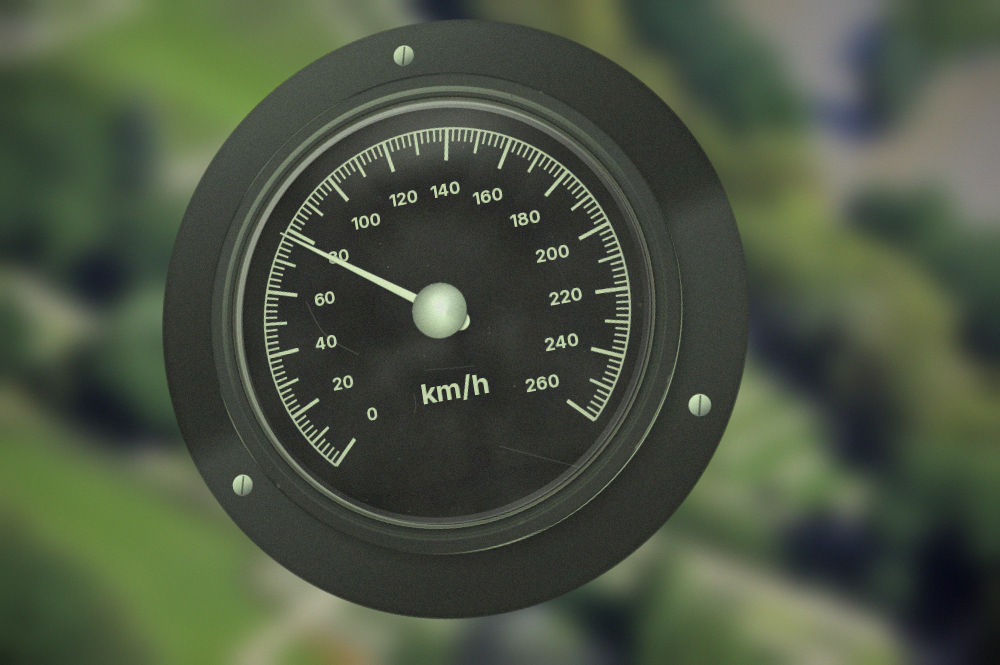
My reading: 78 km/h
